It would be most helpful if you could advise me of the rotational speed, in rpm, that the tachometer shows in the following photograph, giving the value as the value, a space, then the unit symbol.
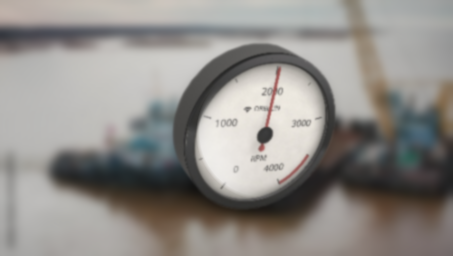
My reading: 2000 rpm
